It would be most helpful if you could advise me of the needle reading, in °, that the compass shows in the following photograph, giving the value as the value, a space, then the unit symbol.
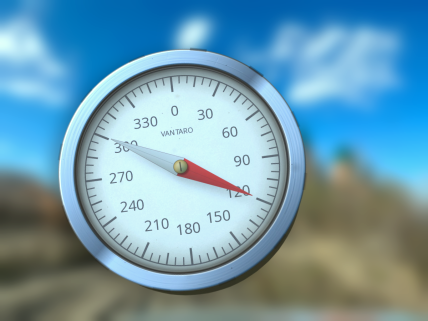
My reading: 120 °
